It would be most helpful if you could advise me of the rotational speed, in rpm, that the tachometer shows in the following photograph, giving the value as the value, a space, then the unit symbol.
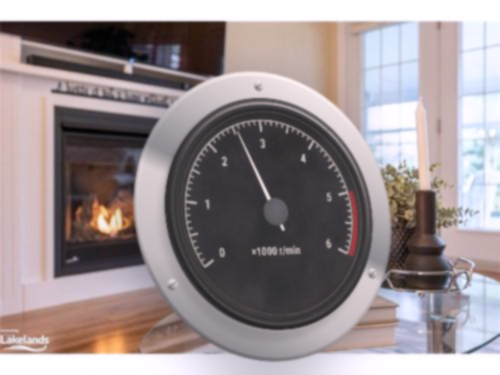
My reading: 2500 rpm
